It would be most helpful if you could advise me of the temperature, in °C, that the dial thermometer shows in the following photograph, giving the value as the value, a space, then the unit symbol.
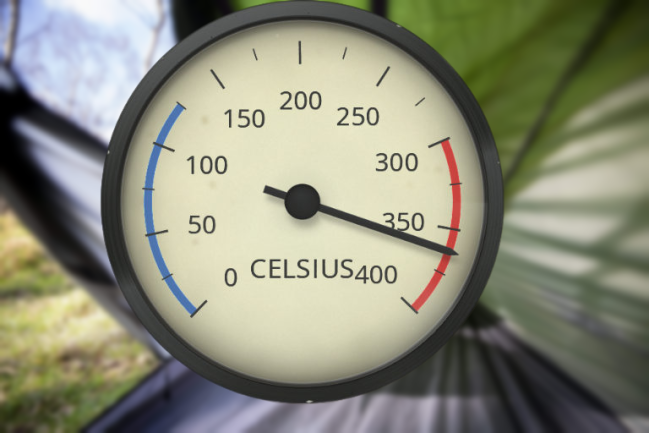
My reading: 362.5 °C
